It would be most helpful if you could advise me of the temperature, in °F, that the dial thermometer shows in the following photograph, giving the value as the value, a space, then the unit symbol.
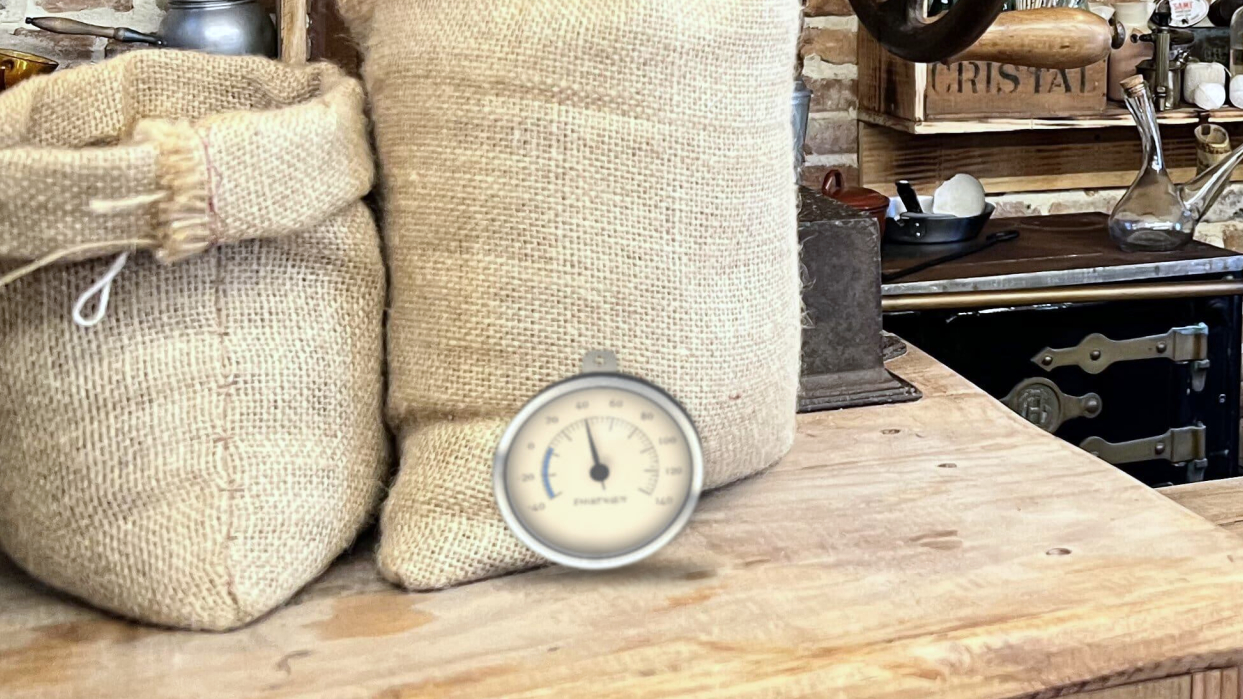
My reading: 40 °F
